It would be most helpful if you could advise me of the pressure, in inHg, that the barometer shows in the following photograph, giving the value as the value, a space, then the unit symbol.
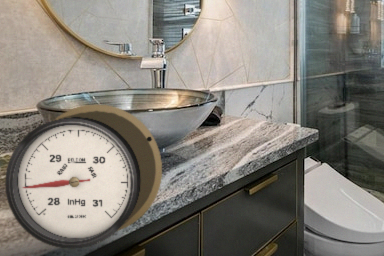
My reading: 28.4 inHg
